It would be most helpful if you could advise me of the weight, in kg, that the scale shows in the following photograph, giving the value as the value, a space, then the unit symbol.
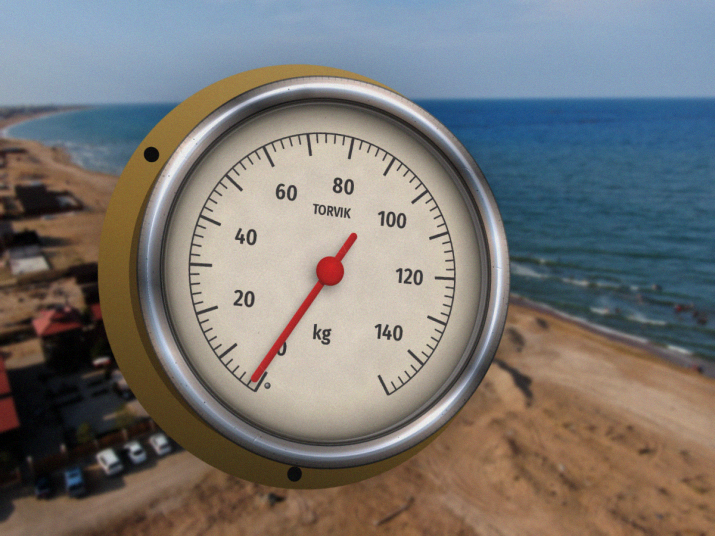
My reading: 2 kg
